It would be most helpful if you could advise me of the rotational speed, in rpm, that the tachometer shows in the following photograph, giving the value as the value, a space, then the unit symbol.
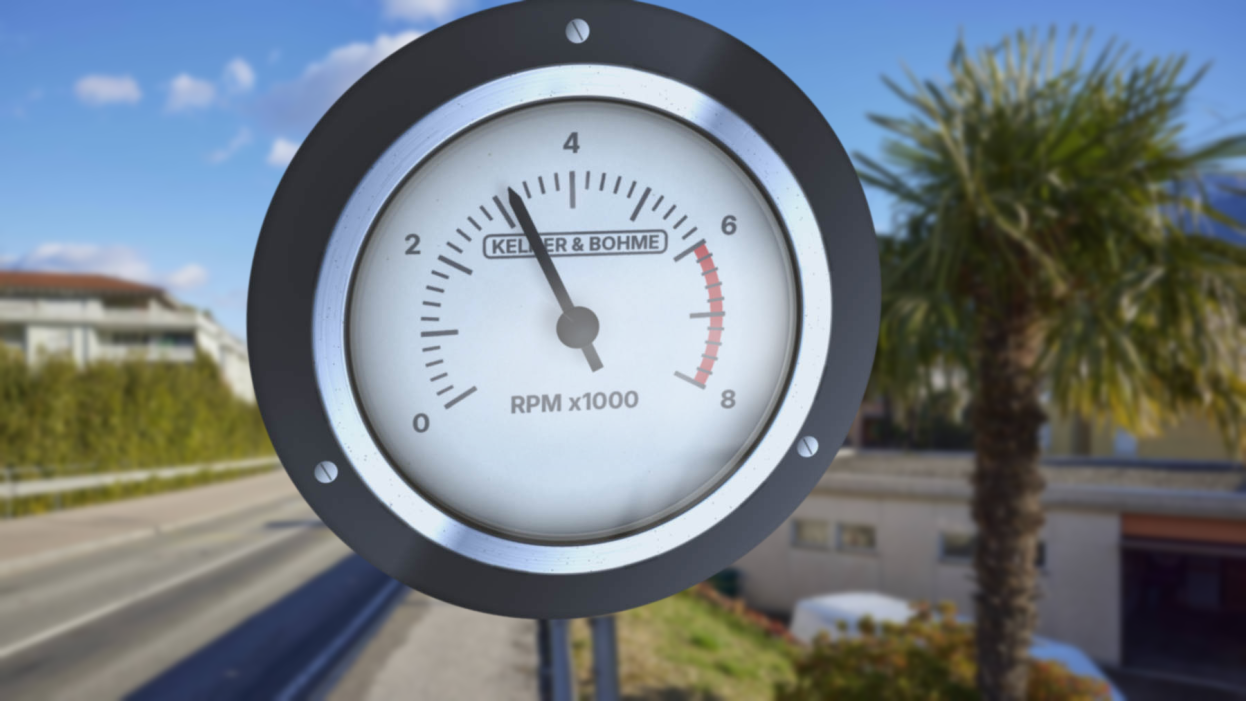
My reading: 3200 rpm
